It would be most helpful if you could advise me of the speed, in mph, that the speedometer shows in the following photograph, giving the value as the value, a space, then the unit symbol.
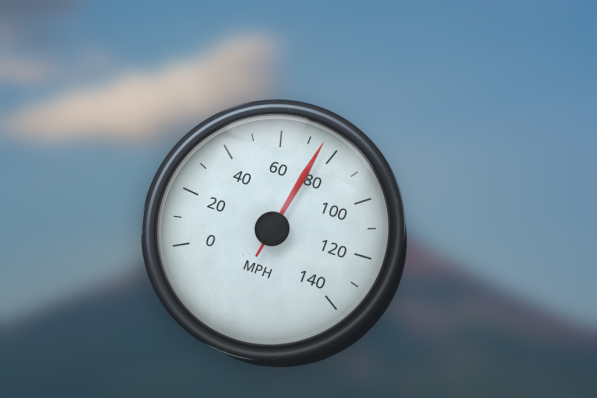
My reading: 75 mph
